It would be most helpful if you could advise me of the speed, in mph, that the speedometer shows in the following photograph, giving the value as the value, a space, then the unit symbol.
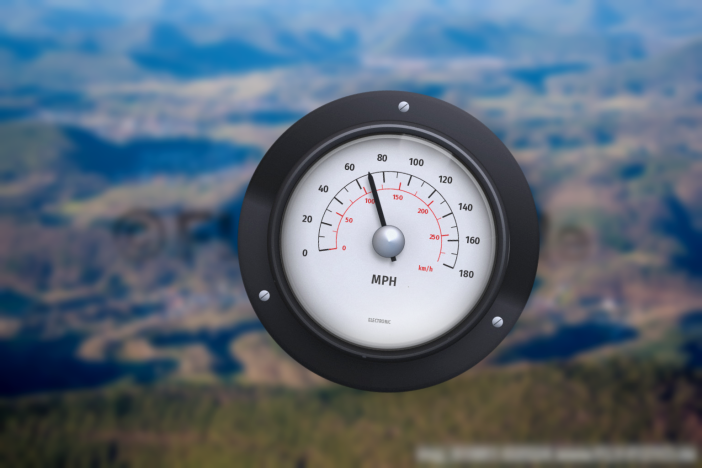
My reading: 70 mph
